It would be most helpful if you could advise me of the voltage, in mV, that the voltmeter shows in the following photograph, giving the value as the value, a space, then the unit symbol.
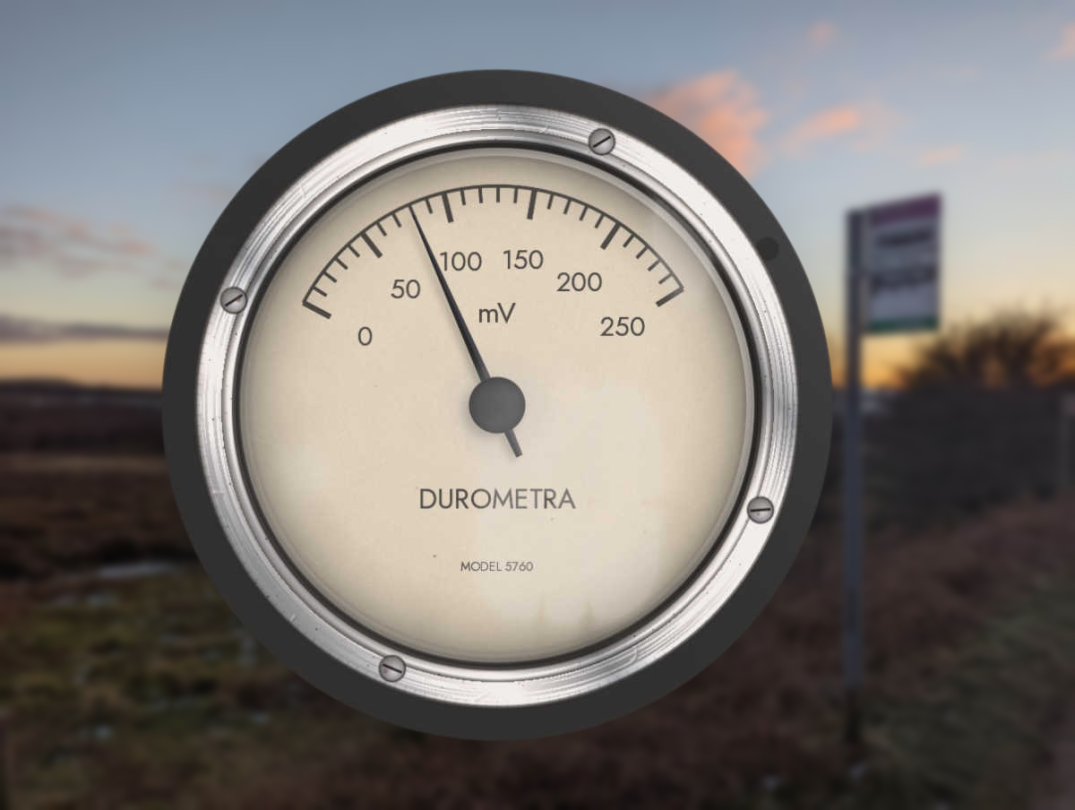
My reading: 80 mV
